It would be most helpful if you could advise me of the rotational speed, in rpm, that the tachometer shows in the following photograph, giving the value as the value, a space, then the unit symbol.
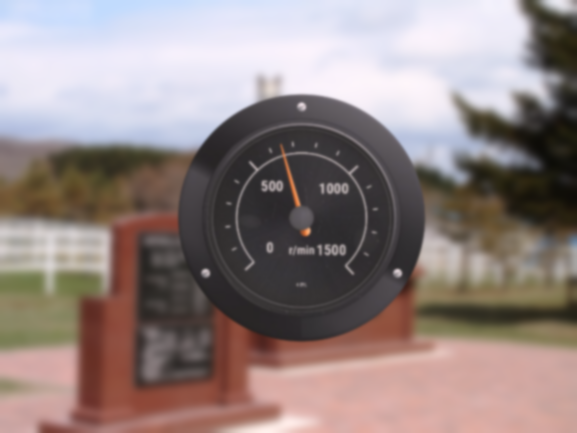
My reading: 650 rpm
